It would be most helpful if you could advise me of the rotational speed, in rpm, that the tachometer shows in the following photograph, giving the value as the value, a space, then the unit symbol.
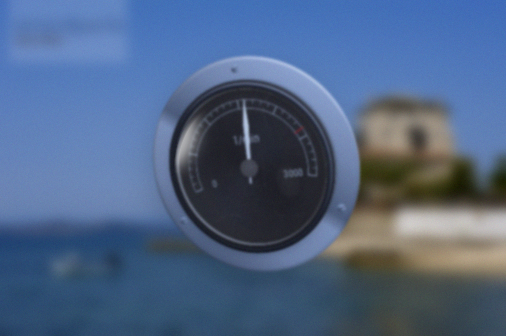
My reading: 1600 rpm
